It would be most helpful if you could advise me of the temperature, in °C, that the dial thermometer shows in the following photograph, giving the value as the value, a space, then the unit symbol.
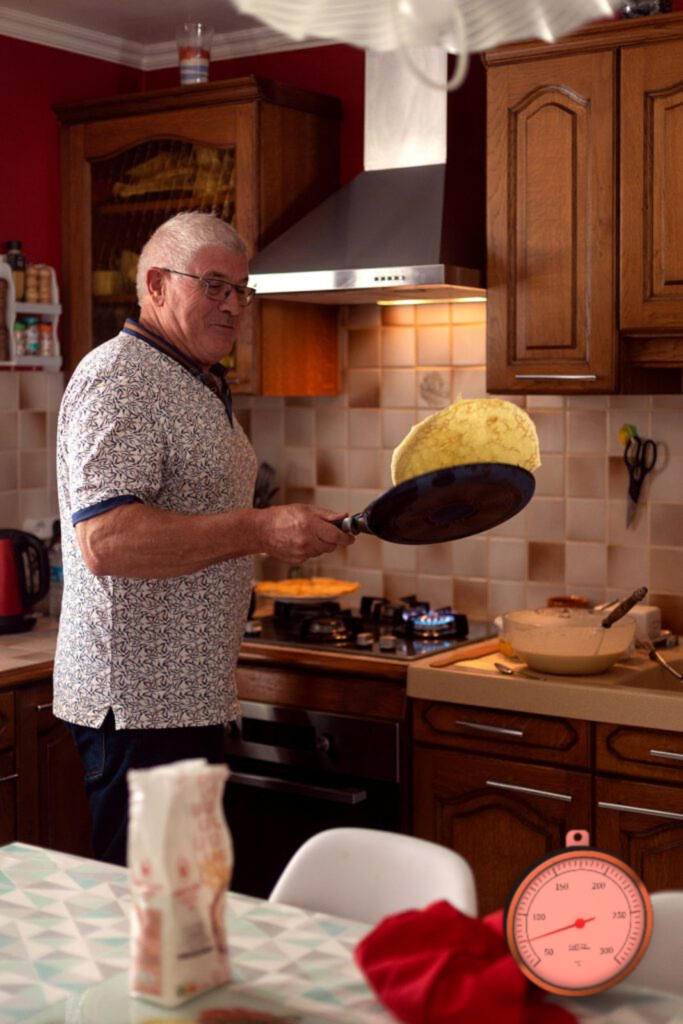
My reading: 75 °C
